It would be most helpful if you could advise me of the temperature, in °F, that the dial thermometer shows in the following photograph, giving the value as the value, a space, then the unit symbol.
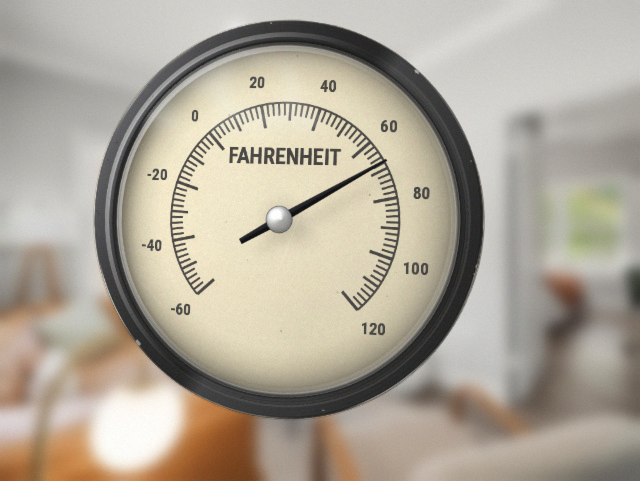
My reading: 68 °F
